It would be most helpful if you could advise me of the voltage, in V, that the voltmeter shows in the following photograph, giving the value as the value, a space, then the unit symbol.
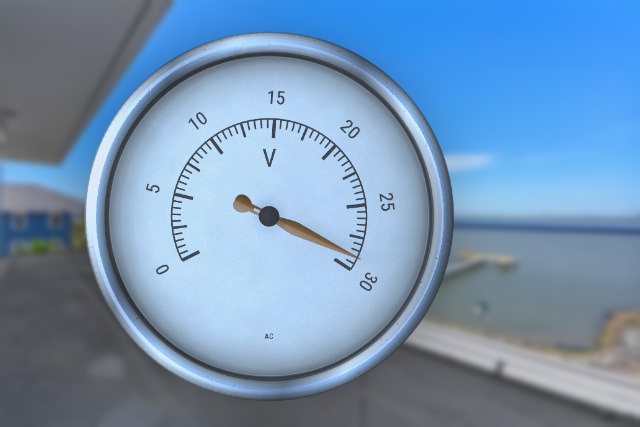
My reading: 29 V
